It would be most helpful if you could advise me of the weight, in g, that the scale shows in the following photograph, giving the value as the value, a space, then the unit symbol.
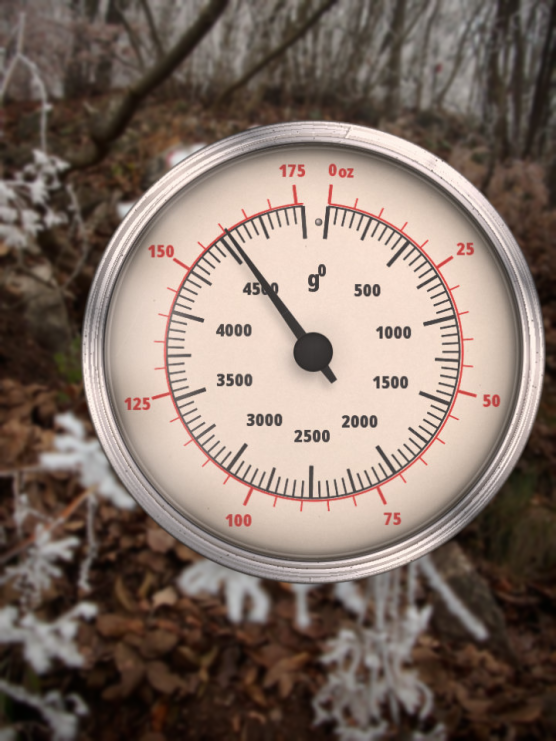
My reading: 4550 g
